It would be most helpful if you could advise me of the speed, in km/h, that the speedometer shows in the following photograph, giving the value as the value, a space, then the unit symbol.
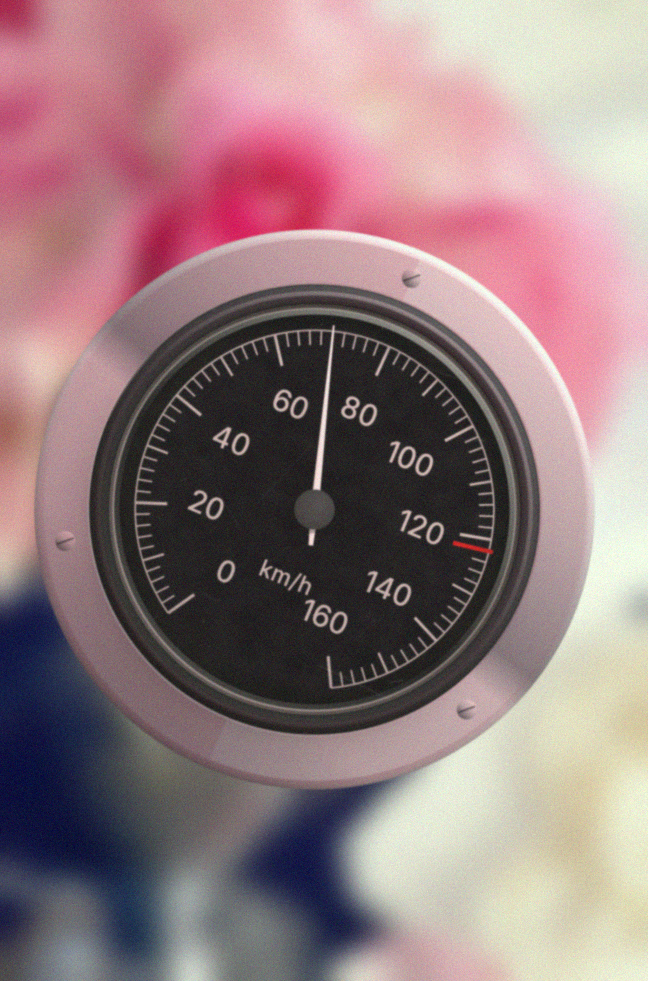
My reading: 70 km/h
